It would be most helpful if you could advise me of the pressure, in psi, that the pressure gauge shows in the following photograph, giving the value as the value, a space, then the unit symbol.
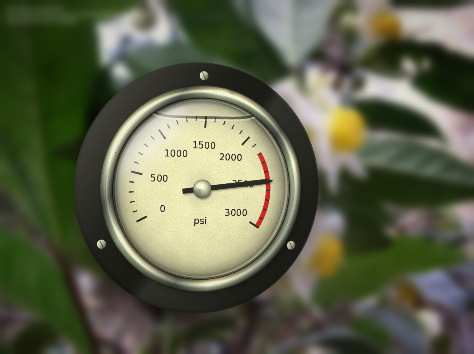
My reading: 2500 psi
